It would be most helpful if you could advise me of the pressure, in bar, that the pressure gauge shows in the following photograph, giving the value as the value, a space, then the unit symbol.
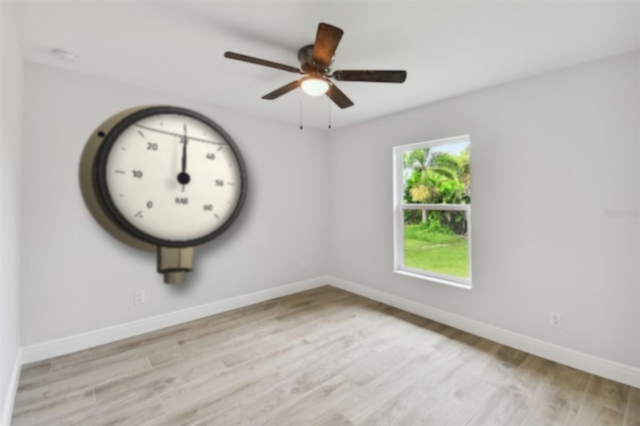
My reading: 30 bar
